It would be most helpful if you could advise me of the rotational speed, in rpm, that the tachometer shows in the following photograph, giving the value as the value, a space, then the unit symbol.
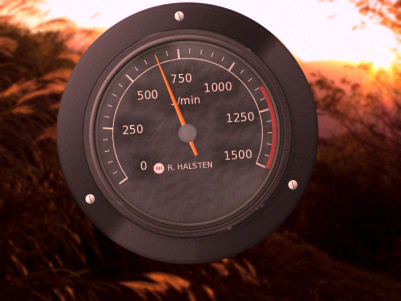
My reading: 650 rpm
